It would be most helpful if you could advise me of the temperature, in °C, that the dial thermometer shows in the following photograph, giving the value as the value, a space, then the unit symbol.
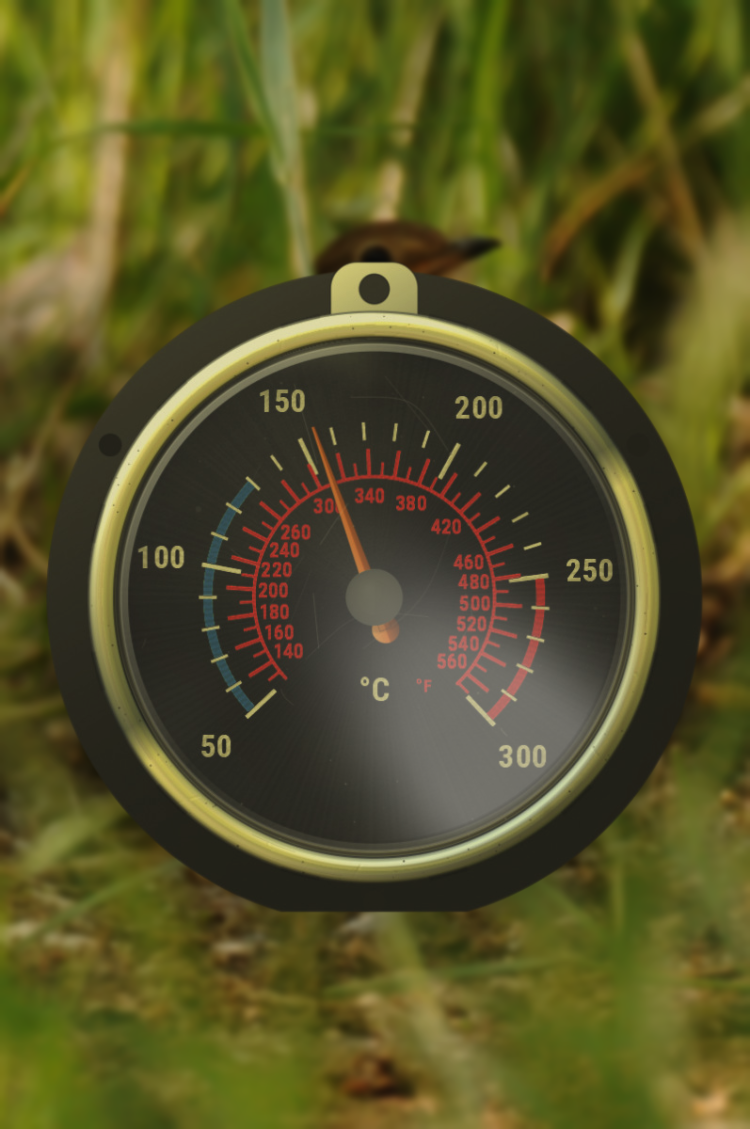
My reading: 155 °C
